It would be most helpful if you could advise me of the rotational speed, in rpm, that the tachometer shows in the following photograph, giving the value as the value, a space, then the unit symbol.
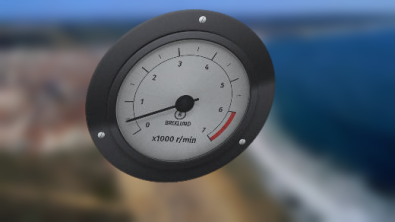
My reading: 500 rpm
